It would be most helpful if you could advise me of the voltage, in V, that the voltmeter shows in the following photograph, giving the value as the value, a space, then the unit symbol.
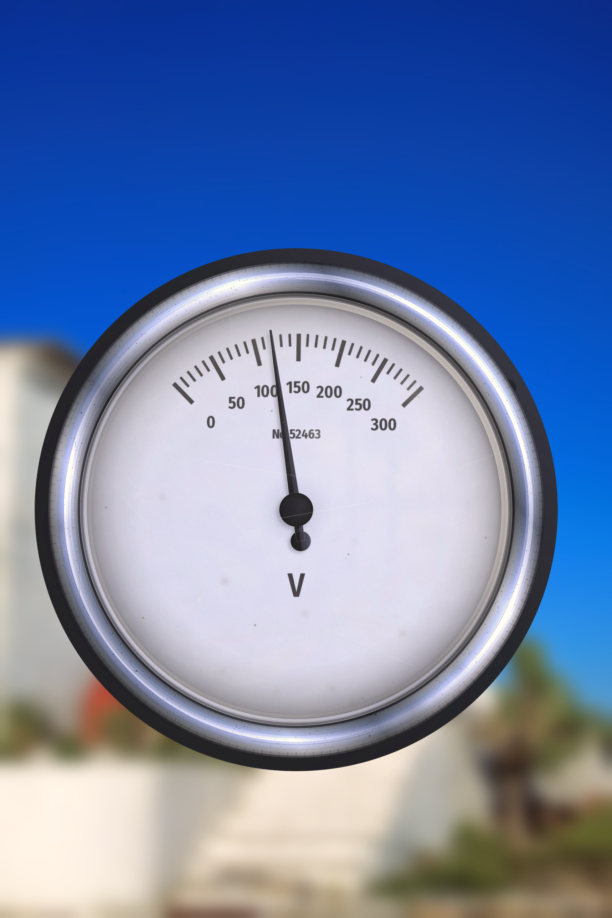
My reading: 120 V
